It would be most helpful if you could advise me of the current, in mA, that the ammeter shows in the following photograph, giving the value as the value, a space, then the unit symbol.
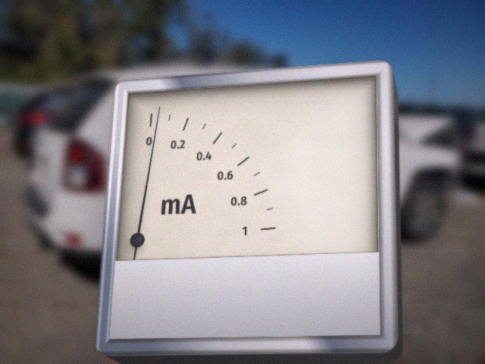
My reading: 0.05 mA
